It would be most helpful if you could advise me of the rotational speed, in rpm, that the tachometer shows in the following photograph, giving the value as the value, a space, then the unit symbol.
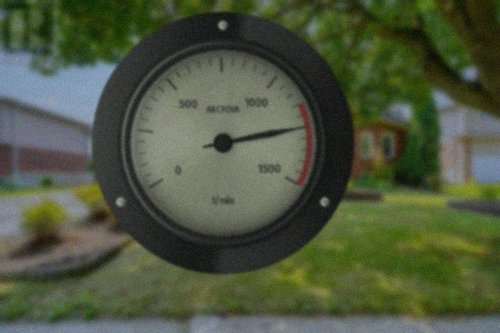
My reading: 1250 rpm
